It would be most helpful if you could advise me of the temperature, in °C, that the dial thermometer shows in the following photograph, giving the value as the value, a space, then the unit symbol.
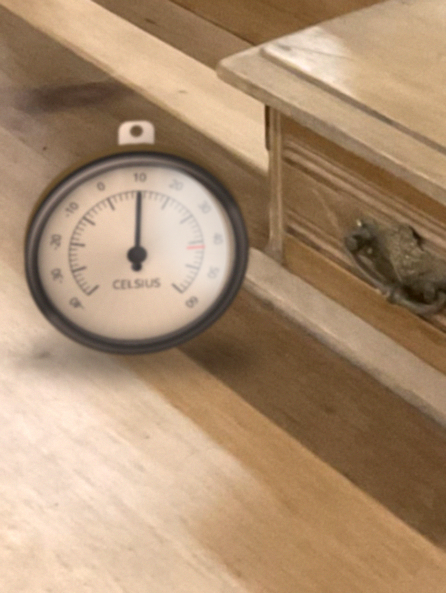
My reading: 10 °C
